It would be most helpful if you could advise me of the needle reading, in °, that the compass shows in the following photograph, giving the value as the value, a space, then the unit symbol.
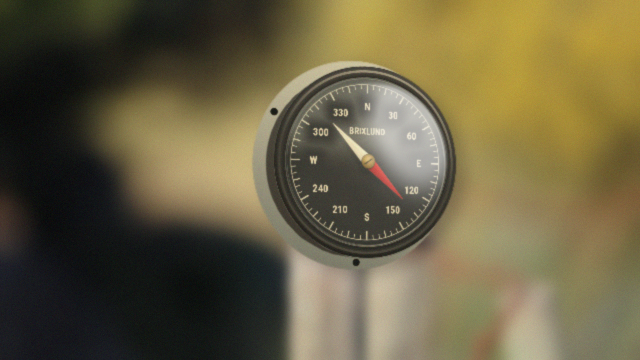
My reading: 135 °
